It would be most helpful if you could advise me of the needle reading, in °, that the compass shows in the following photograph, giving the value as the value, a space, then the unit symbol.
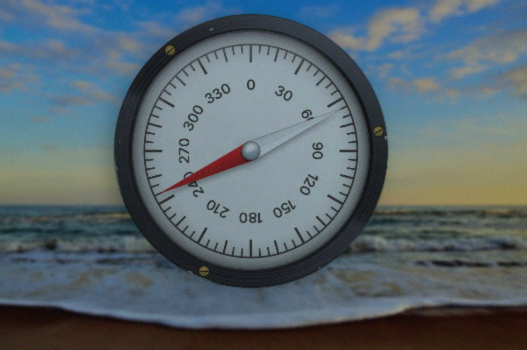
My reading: 245 °
